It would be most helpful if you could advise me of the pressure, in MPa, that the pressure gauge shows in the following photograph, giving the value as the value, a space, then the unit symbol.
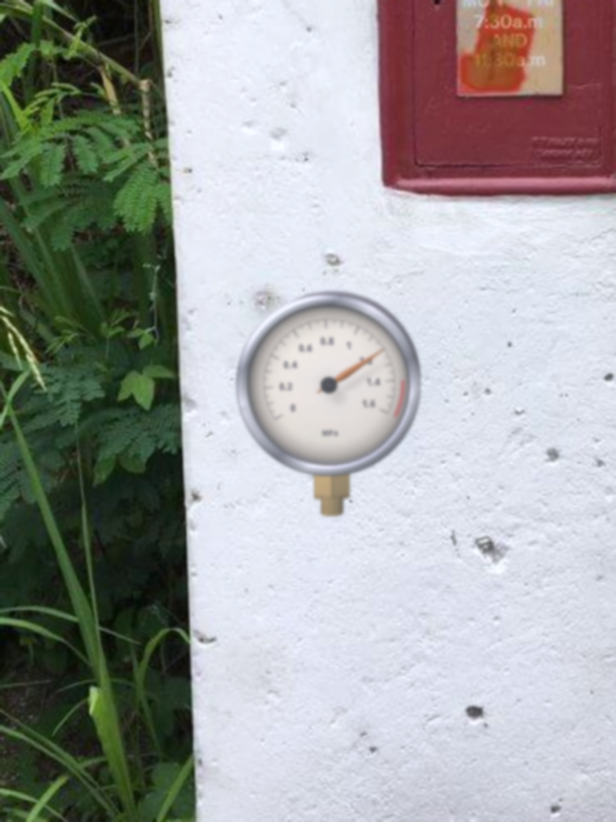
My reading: 1.2 MPa
